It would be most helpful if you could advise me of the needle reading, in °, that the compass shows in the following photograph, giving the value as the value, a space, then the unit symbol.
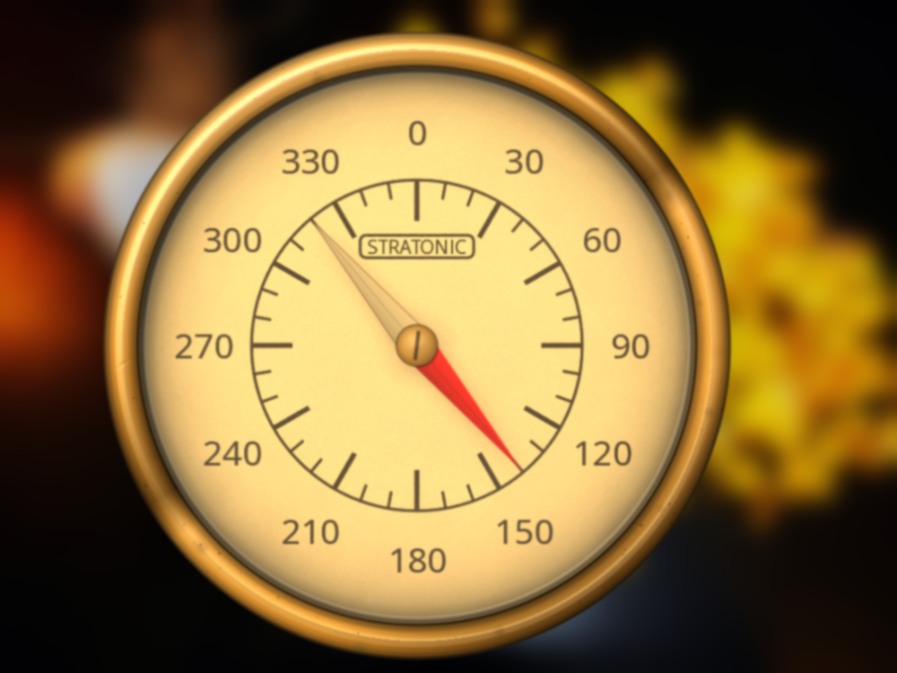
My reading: 140 °
